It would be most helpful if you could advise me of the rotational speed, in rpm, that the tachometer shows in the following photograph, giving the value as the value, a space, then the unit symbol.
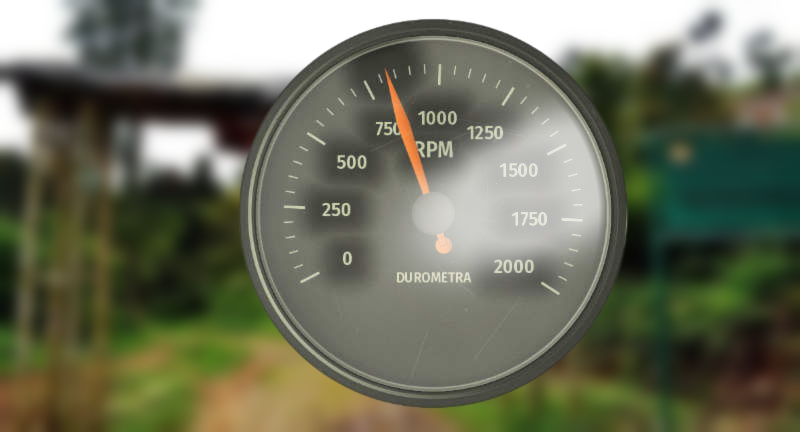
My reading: 825 rpm
